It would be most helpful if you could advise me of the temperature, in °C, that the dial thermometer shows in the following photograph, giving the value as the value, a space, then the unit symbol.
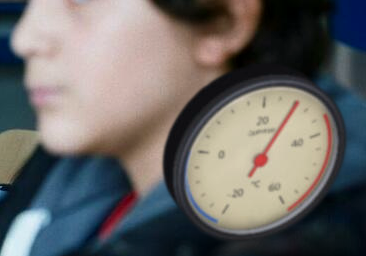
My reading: 28 °C
